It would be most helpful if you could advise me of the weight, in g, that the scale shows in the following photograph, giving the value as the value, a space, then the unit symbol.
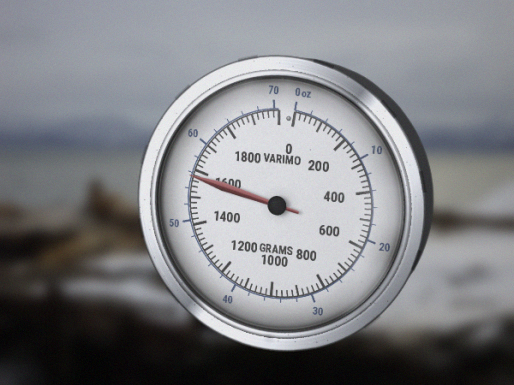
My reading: 1580 g
